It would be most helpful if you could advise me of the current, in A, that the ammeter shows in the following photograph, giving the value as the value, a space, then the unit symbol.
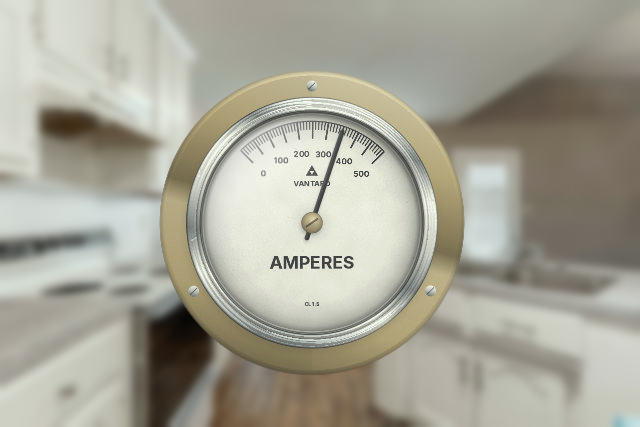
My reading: 350 A
